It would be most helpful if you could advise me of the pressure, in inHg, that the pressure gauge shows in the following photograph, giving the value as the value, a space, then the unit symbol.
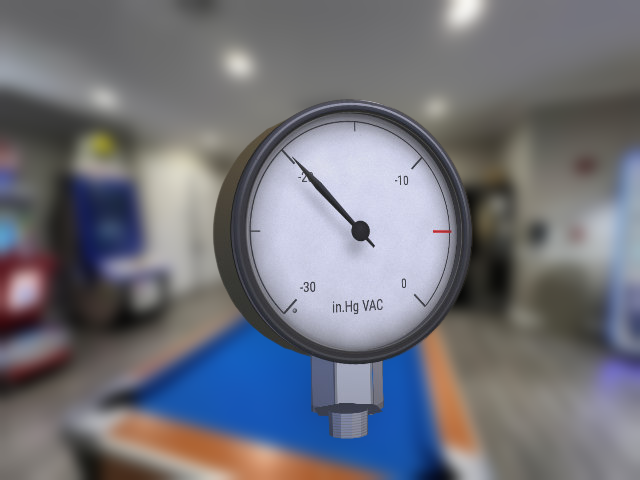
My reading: -20 inHg
